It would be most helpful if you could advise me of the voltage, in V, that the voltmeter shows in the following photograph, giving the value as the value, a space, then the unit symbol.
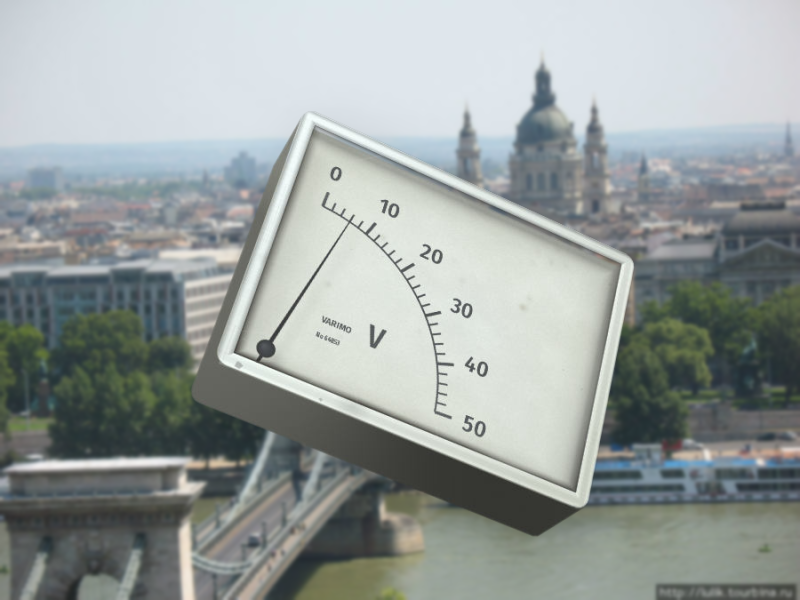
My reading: 6 V
